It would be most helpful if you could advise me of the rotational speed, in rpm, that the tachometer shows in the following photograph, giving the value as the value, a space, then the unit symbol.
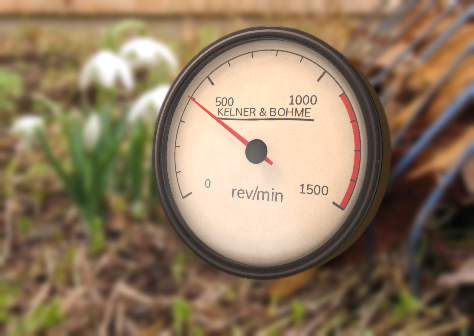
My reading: 400 rpm
